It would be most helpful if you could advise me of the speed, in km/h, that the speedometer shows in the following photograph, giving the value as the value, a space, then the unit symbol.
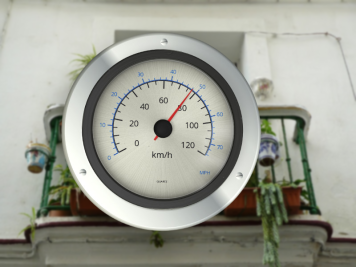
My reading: 77.5 km/h
